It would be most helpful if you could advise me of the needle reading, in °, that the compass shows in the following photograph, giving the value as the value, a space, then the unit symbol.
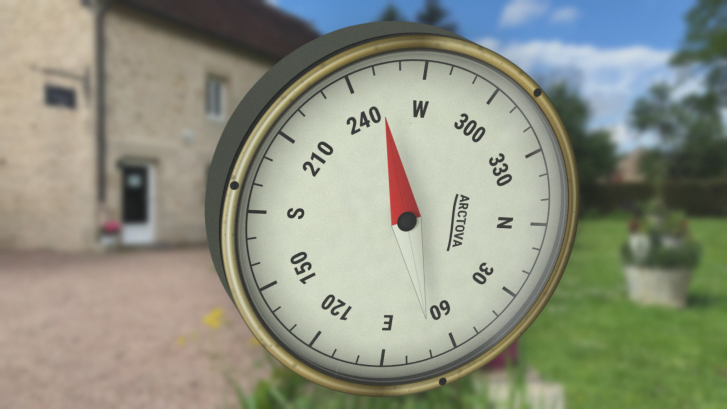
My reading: 250 °
